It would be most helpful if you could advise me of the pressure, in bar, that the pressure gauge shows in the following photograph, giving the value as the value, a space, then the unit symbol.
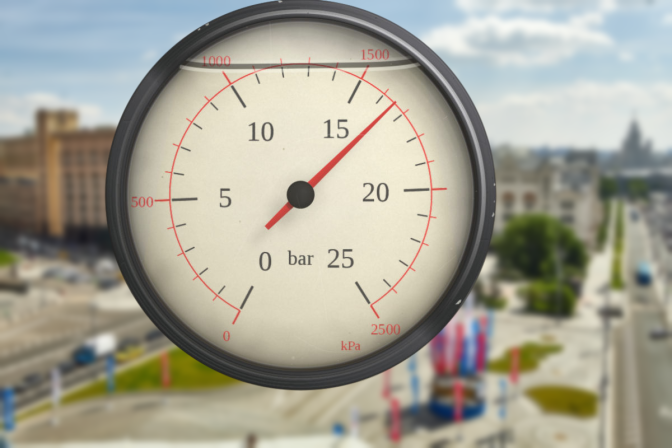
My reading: 16.5 bar
